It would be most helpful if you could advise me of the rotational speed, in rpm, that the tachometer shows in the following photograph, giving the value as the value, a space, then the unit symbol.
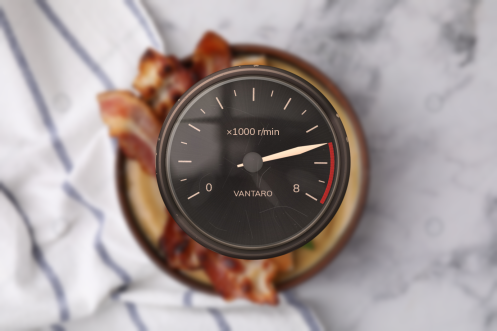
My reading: 6500 rpm
